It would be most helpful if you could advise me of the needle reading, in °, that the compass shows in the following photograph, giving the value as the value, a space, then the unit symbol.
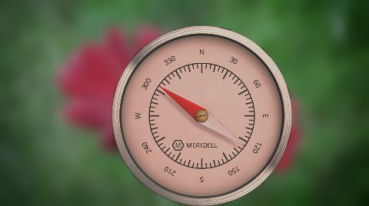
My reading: 305 °
